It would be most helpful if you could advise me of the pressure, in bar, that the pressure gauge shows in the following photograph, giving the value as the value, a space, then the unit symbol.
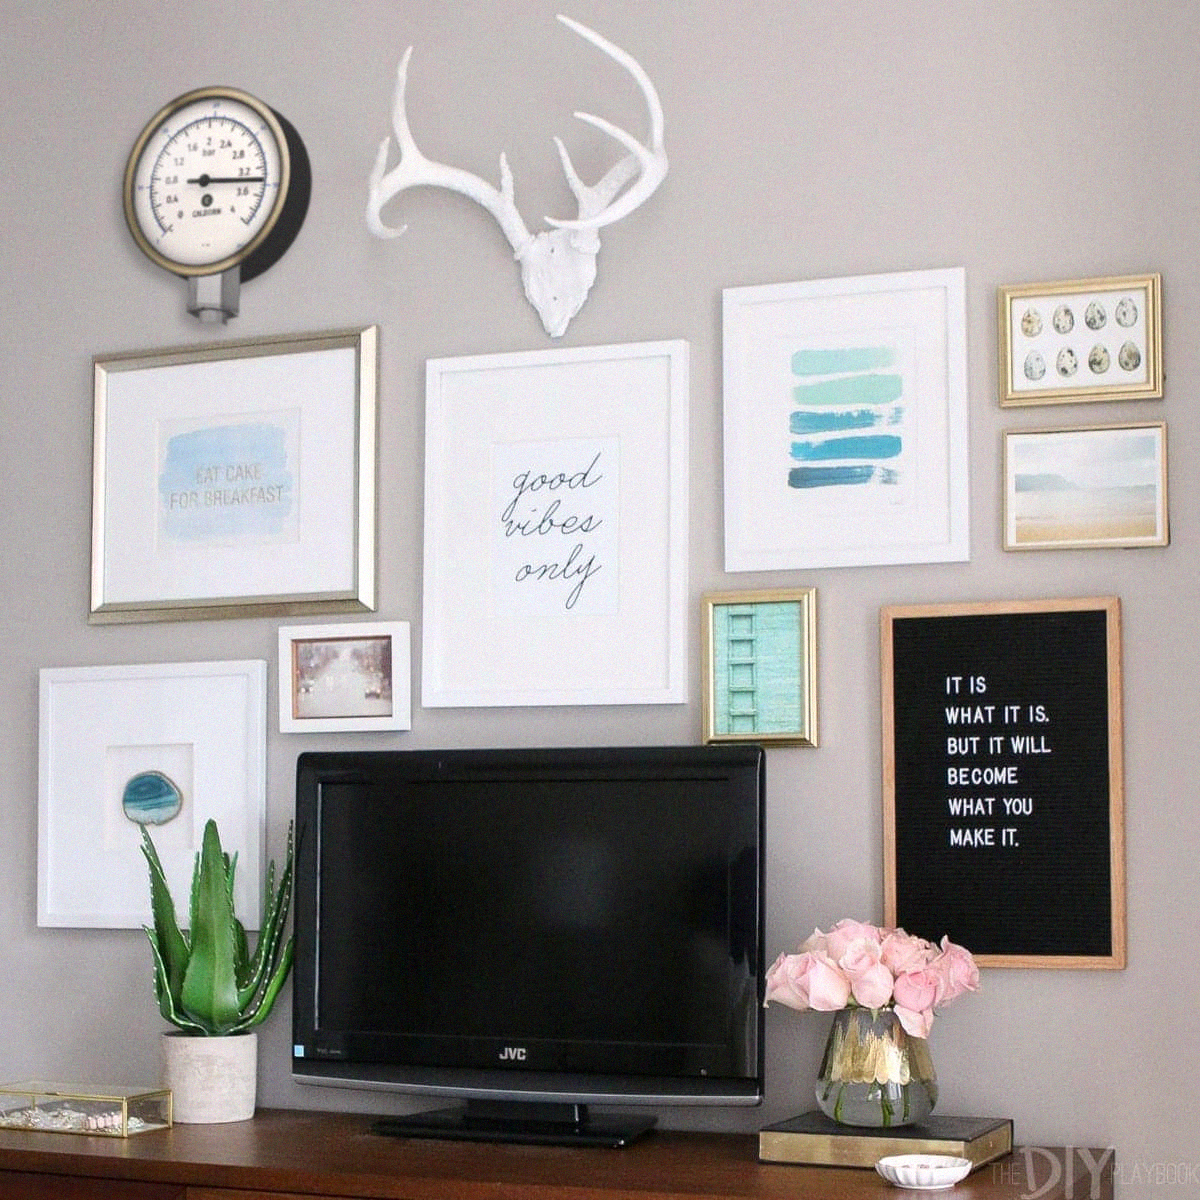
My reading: 3.4 bar
